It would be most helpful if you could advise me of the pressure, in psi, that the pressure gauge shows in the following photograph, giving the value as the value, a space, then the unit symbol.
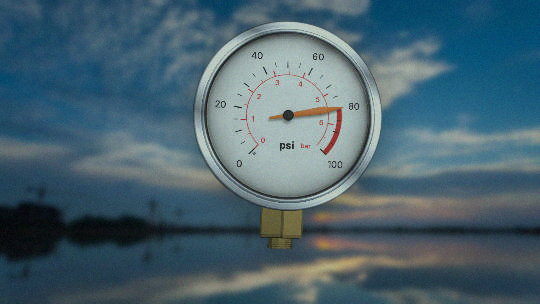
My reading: 80 psi
